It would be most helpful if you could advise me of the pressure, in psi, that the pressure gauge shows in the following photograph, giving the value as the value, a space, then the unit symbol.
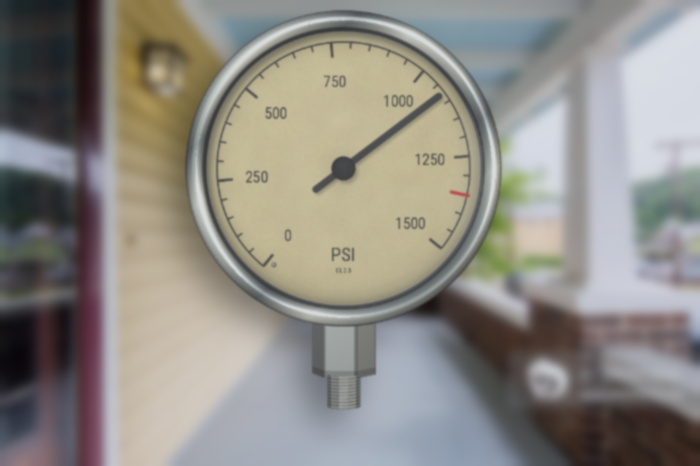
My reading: 1075 psi
